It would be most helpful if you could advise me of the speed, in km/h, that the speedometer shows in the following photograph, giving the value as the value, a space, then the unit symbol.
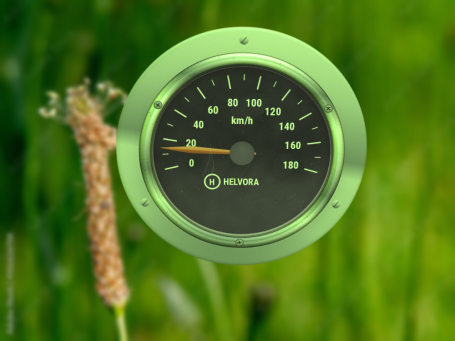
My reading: 15 km/h
